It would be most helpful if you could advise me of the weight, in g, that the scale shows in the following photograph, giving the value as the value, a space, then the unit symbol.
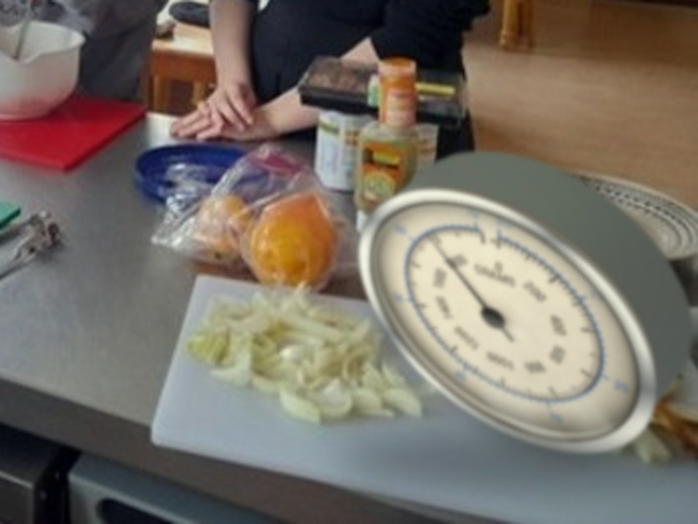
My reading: 1800 g
